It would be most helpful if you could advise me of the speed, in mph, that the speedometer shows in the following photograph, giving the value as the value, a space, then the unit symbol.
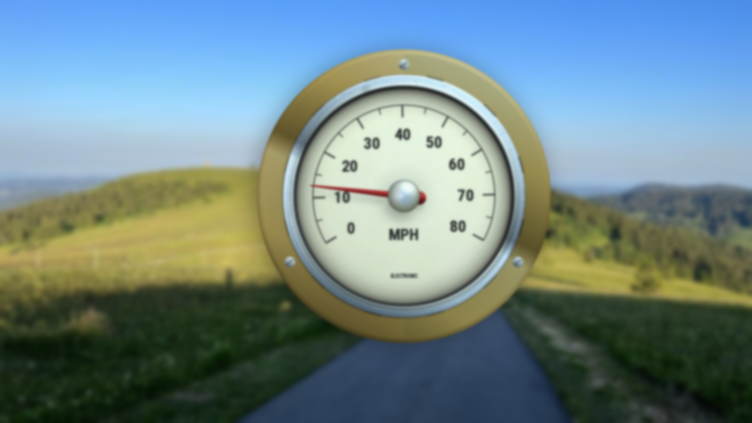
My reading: 12.5 mph
